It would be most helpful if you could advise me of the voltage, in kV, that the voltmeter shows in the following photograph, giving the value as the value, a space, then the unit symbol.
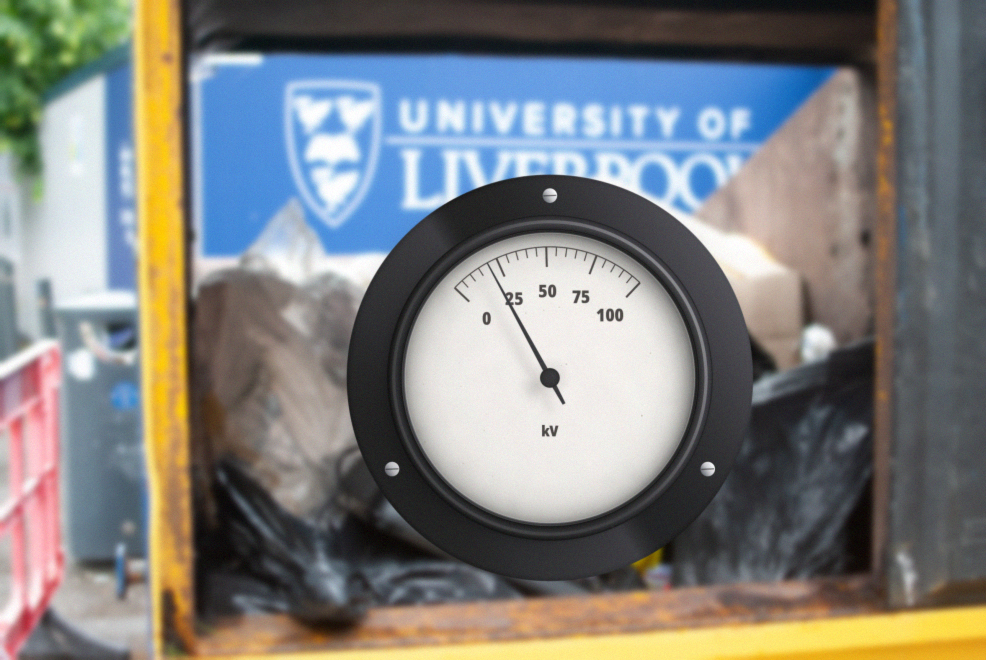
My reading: 20 kV
